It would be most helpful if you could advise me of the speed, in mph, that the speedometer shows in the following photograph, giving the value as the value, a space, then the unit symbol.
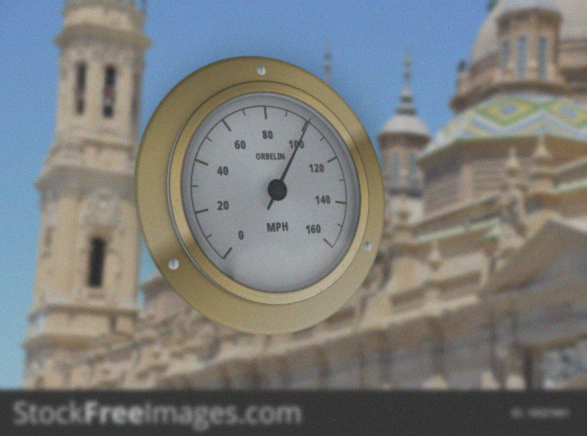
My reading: 100 mph
